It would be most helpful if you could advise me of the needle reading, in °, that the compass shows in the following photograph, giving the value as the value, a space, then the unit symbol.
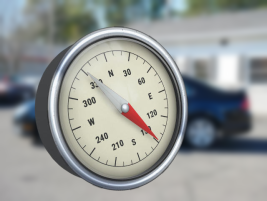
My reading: 150 °
